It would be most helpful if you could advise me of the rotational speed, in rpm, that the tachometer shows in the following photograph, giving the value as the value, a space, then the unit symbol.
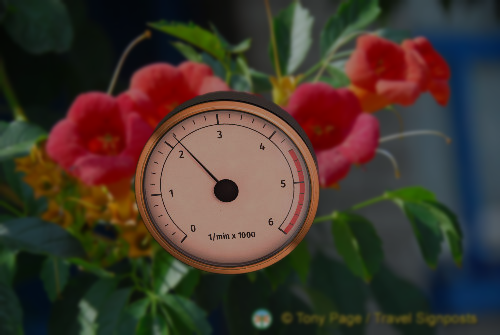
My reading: 2200 rpm
